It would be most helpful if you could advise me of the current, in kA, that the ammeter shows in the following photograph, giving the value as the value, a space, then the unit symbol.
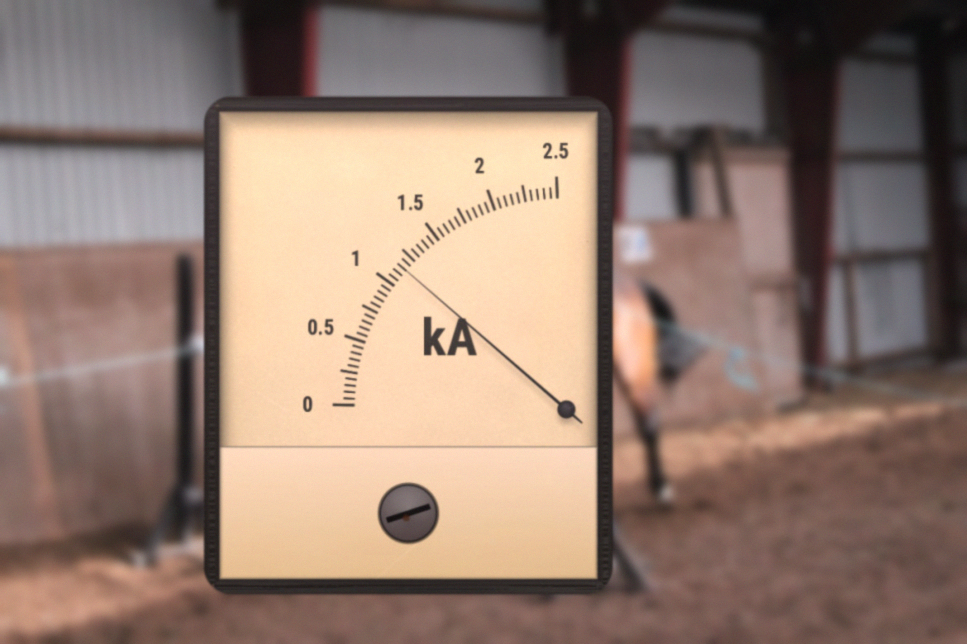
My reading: 1.15 kA
